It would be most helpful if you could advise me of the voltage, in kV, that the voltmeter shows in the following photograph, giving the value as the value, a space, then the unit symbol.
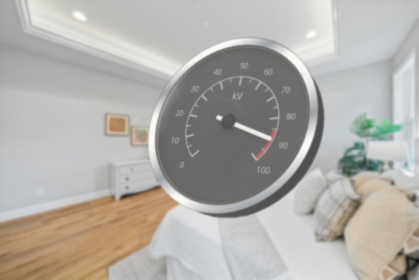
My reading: 90 kV
